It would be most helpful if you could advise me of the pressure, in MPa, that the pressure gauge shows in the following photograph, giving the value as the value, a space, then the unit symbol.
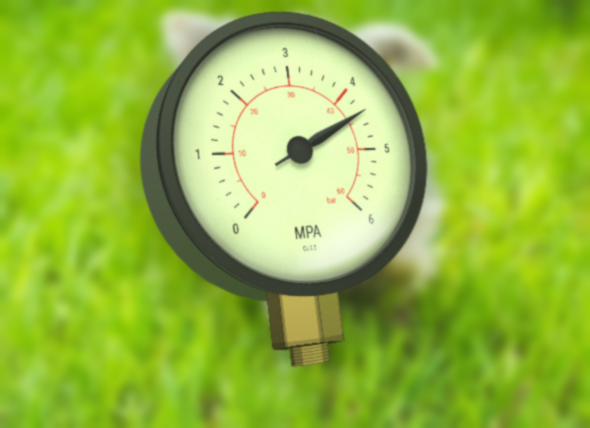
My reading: 4.4 MPa
